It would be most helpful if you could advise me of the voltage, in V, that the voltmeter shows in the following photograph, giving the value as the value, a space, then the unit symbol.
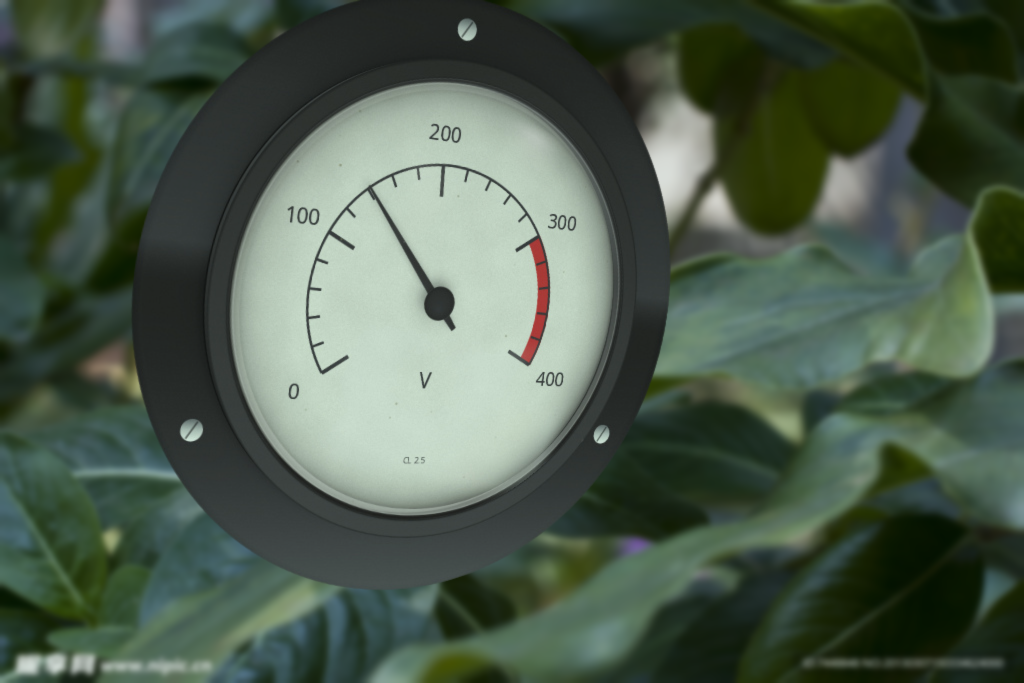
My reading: 140 V
